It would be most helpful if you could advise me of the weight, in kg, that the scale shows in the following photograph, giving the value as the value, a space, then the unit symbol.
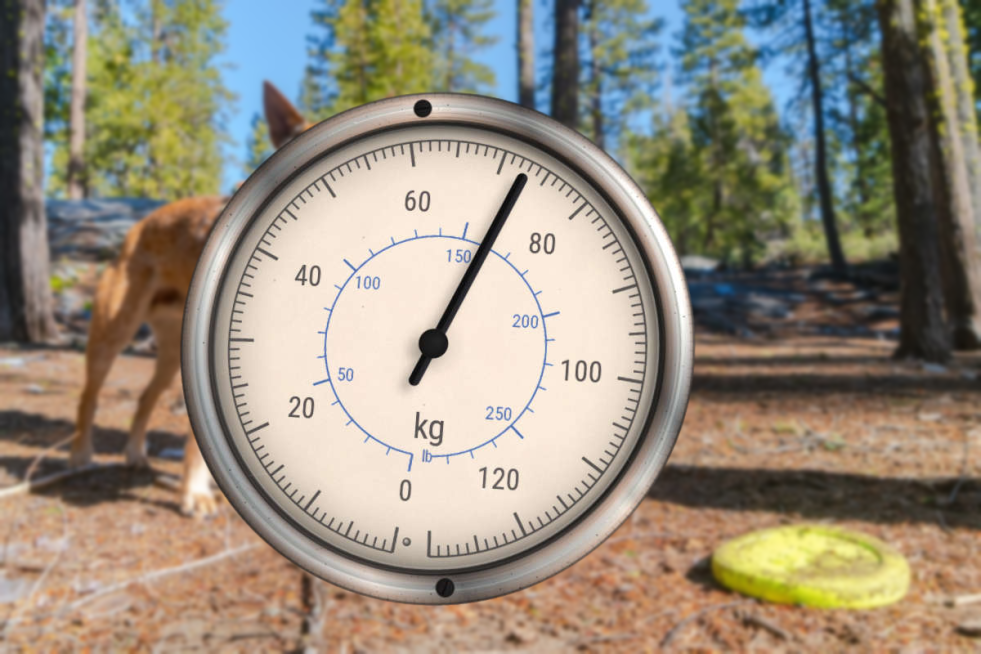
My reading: 73 kg
